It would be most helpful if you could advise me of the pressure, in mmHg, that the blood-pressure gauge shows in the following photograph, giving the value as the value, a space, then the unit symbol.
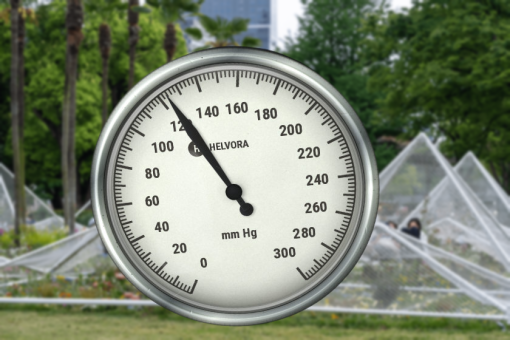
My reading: 124 mmHg
